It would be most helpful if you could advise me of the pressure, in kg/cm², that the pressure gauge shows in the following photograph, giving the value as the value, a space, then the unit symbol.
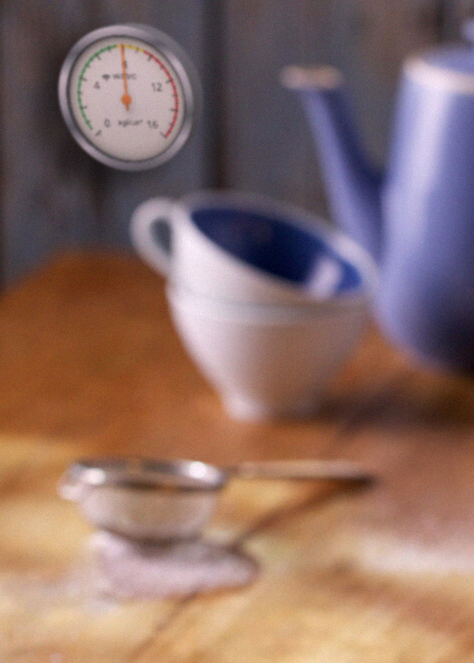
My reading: 8 kg/cm²
